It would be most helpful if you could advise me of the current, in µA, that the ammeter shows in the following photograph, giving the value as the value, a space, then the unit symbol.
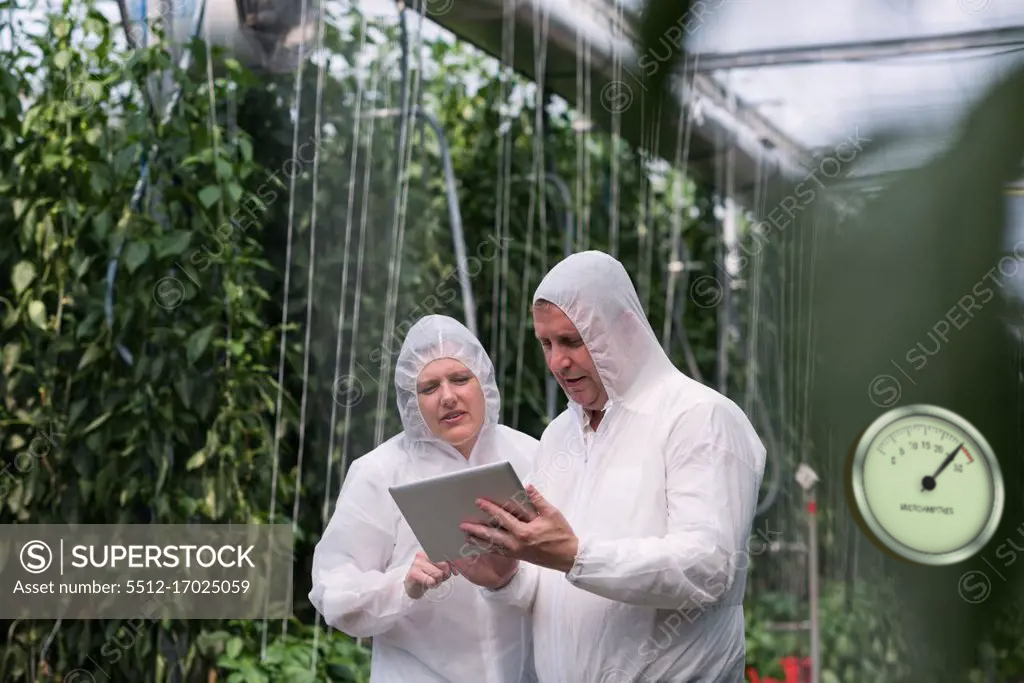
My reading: 25 µA
